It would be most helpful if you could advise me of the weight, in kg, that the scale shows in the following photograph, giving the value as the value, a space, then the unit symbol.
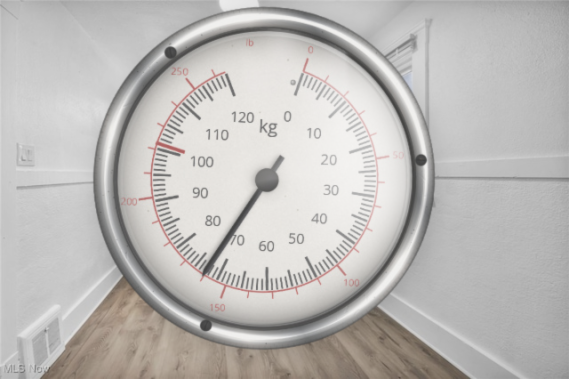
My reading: 73 kg
